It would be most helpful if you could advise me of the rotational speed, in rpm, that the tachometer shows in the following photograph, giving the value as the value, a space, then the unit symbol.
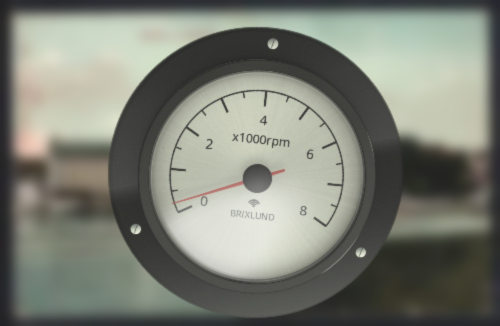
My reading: 250 rpm
